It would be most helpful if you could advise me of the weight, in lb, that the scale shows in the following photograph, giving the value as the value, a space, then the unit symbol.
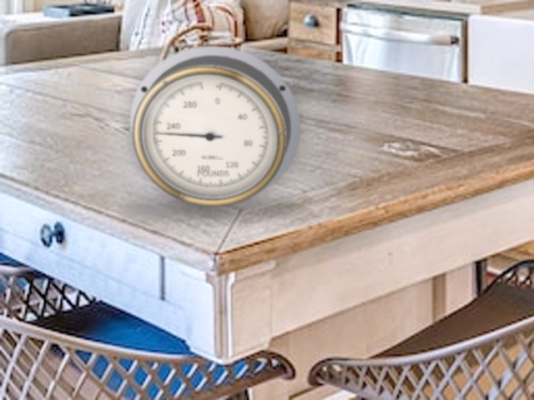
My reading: 230 lb
